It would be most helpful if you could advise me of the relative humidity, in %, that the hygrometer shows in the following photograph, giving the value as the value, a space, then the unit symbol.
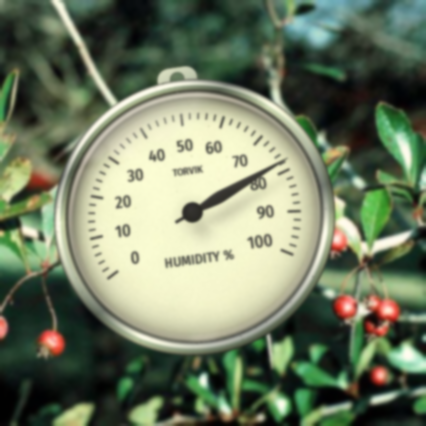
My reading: 78 %
